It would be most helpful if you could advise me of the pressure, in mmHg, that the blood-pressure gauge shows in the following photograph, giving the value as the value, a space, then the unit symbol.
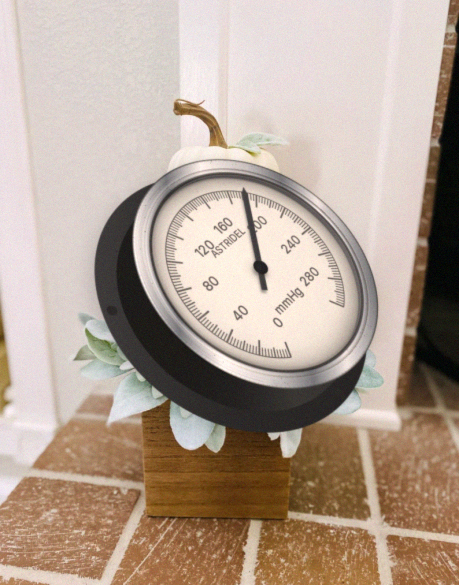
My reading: 190 mmHg
